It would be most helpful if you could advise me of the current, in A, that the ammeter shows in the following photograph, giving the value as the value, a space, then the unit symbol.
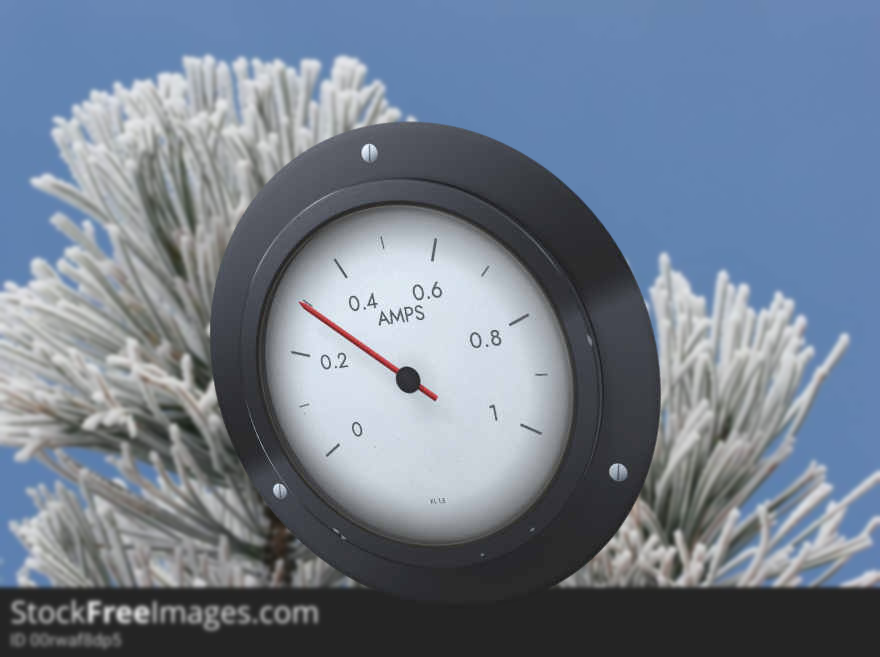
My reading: 0.3 A
